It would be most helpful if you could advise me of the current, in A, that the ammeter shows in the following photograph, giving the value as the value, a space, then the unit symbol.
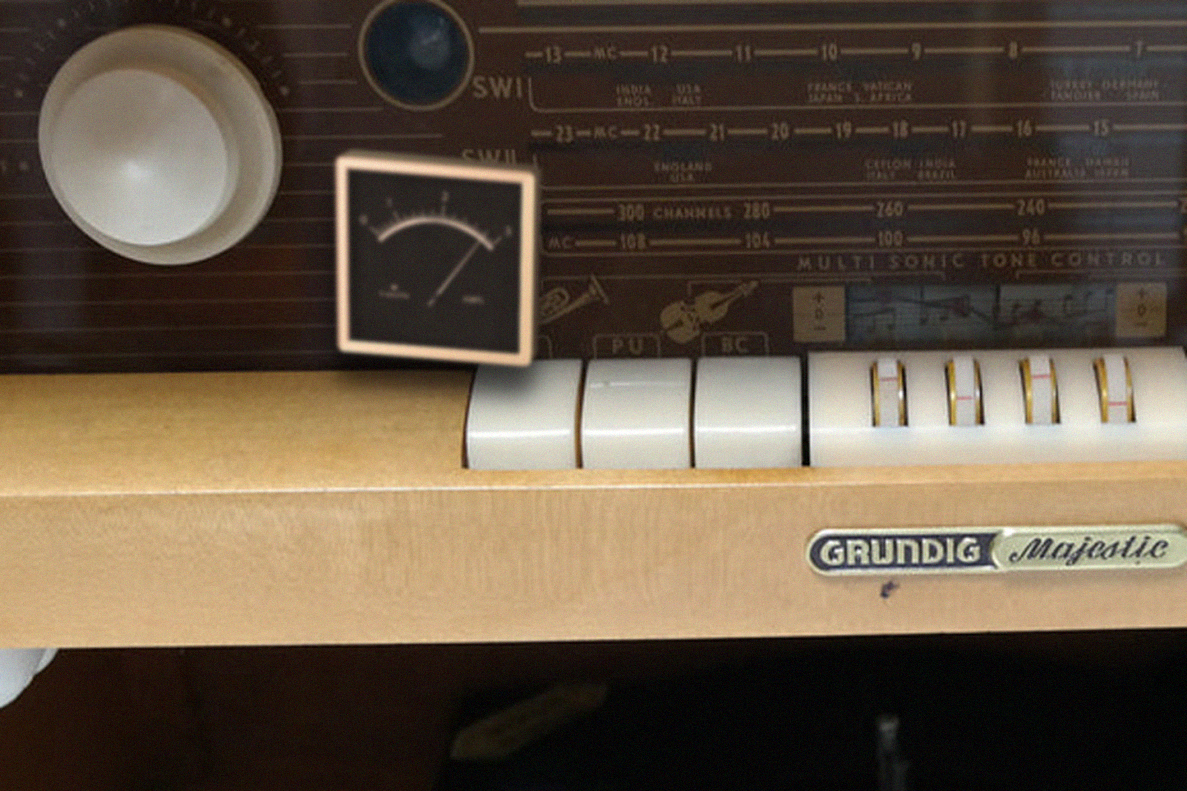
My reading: 2.8 A
